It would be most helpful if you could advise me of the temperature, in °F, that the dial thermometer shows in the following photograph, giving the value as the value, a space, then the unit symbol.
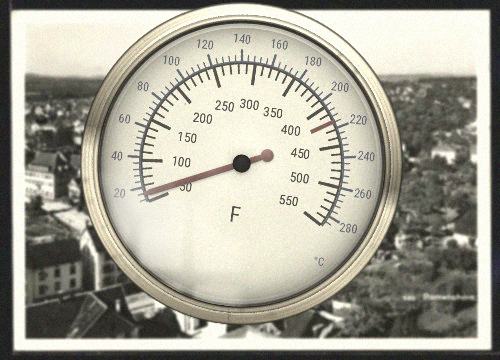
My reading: 60 °F
